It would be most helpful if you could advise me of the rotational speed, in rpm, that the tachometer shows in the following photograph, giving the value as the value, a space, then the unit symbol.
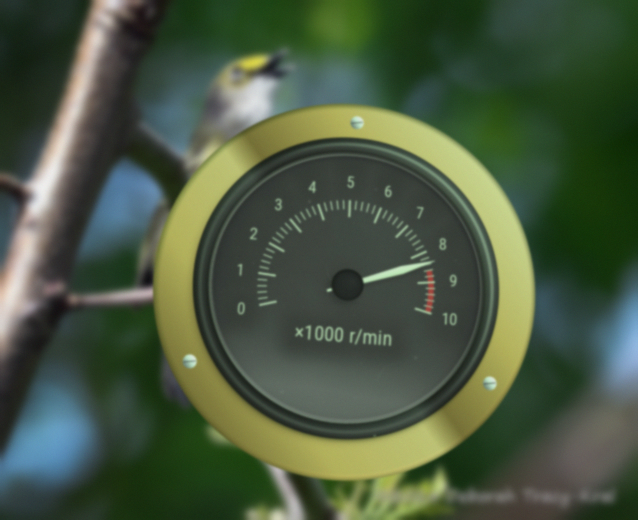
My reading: 8400 rpm
